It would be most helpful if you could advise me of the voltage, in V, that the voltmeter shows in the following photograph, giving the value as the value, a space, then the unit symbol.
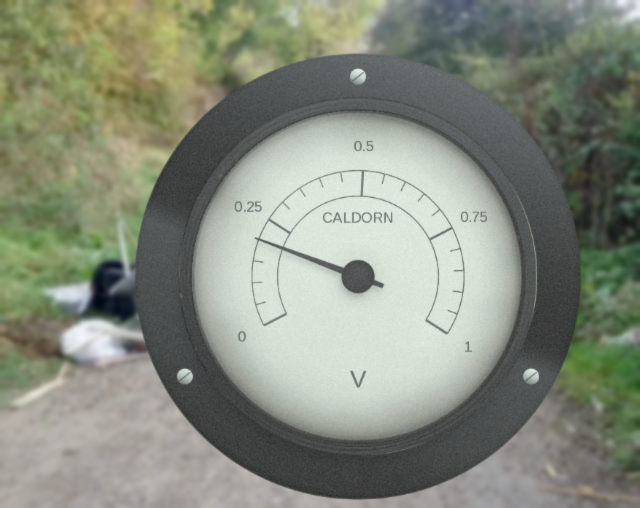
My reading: 0.2 V
